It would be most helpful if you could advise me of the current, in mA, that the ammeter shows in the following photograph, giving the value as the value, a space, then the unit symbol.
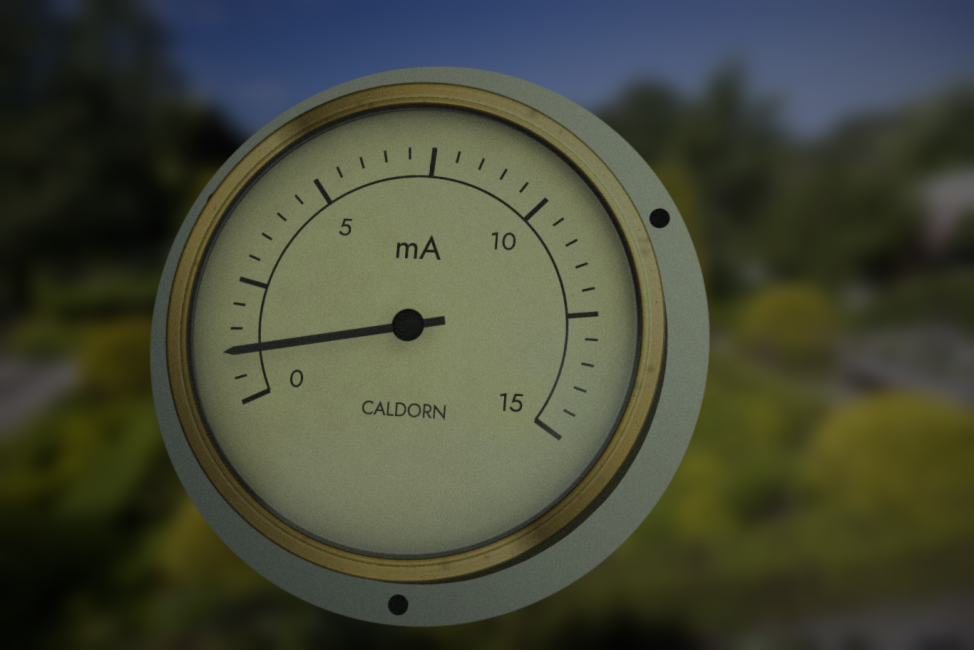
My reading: 1 mA
